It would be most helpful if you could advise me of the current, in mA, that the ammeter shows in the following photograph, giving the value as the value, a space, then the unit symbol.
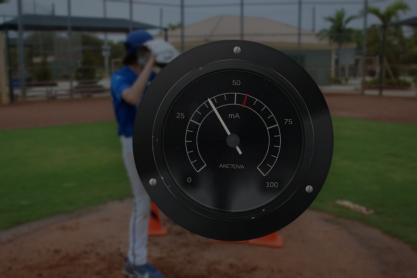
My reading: 37.5 mA
